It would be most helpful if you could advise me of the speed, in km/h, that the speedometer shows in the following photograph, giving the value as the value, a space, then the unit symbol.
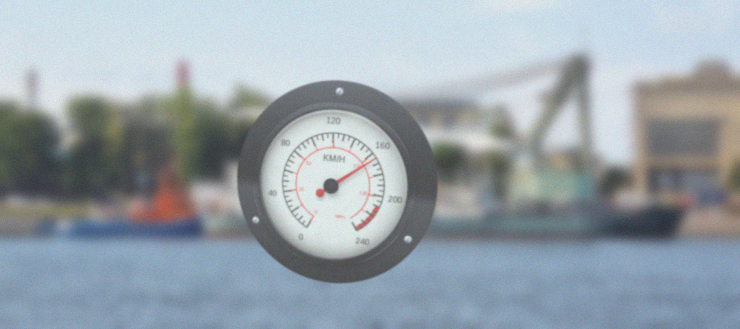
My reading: 165 km/h
